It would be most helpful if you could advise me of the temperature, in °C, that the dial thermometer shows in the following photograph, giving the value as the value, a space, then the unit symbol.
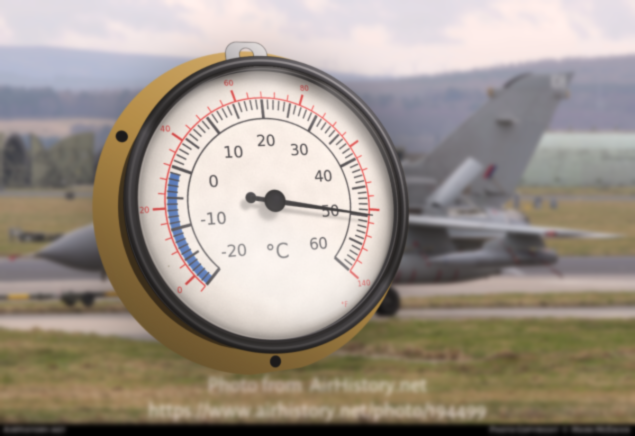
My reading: 50 °C
